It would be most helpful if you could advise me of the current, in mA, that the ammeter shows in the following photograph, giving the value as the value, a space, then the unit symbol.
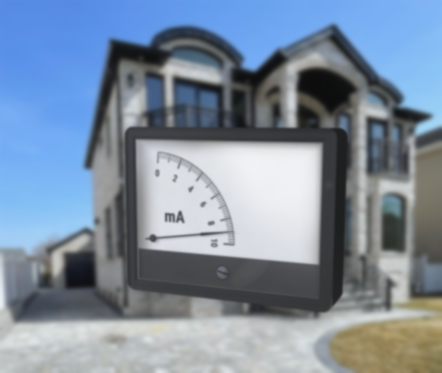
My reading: 9 mA
